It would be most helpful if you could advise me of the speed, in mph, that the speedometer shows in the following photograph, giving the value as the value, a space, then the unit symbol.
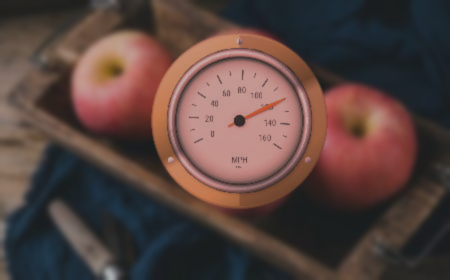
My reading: 120 mph
